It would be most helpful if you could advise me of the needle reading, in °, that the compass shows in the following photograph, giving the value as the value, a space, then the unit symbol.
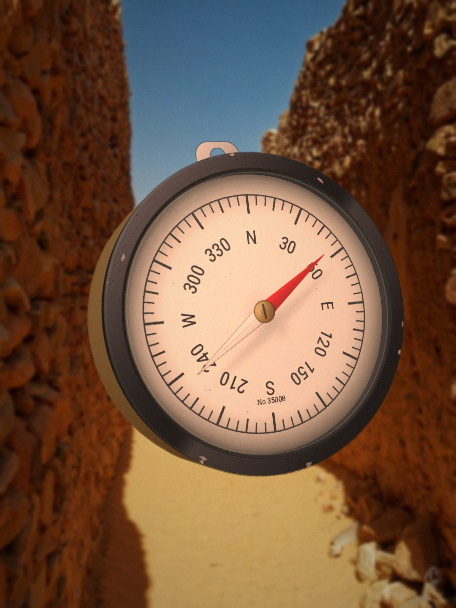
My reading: 55 °
